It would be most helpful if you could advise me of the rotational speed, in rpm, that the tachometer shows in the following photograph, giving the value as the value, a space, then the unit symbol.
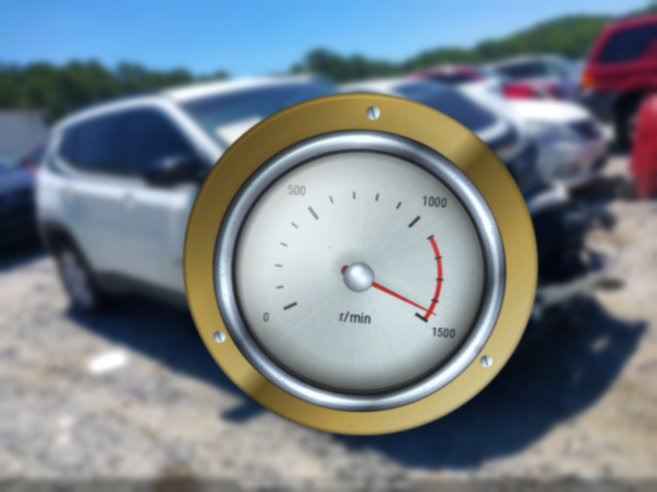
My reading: 1450 rpm
